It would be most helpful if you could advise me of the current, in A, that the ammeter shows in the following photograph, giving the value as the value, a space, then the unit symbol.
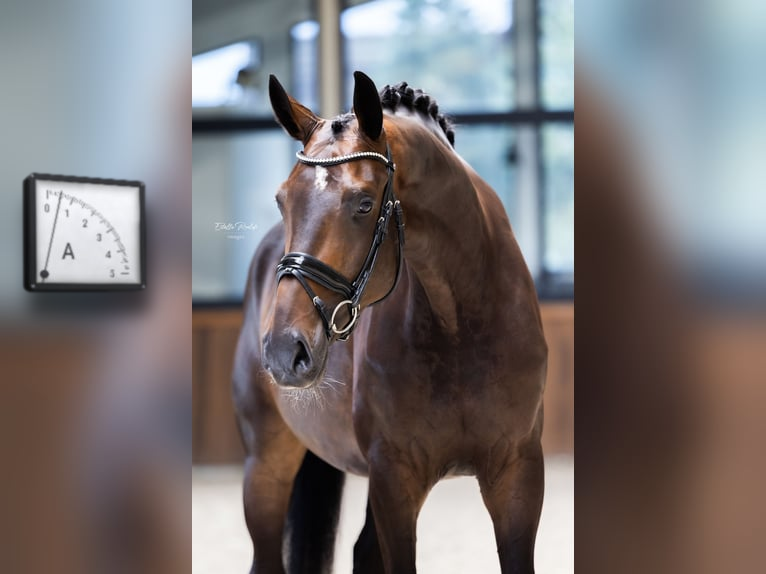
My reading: 0.5 A
